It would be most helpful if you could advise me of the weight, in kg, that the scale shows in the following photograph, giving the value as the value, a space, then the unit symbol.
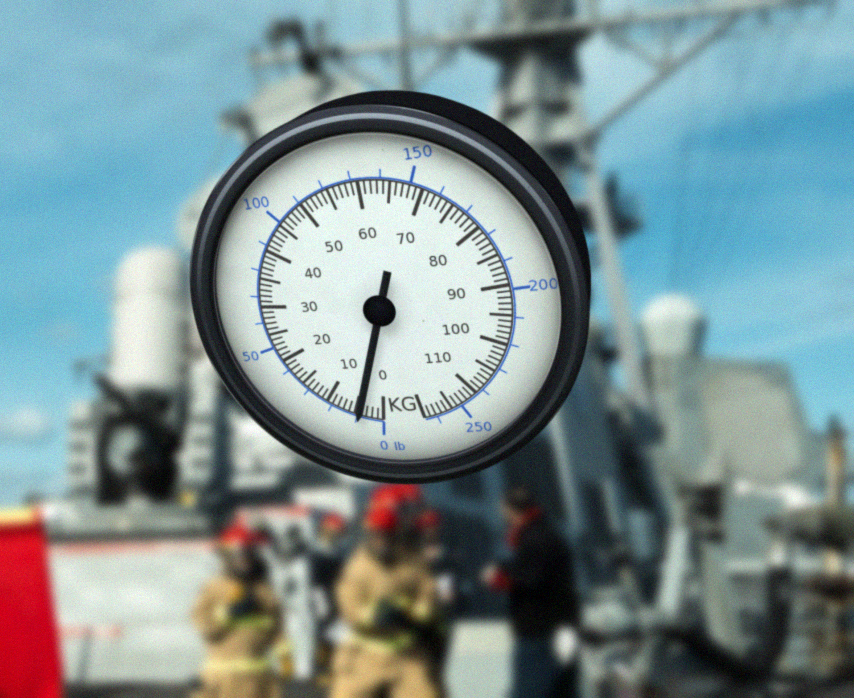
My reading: 4 kg
